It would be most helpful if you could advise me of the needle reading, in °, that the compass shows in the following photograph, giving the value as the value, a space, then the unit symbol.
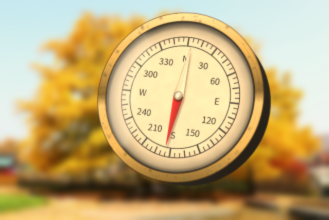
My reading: 185 °
